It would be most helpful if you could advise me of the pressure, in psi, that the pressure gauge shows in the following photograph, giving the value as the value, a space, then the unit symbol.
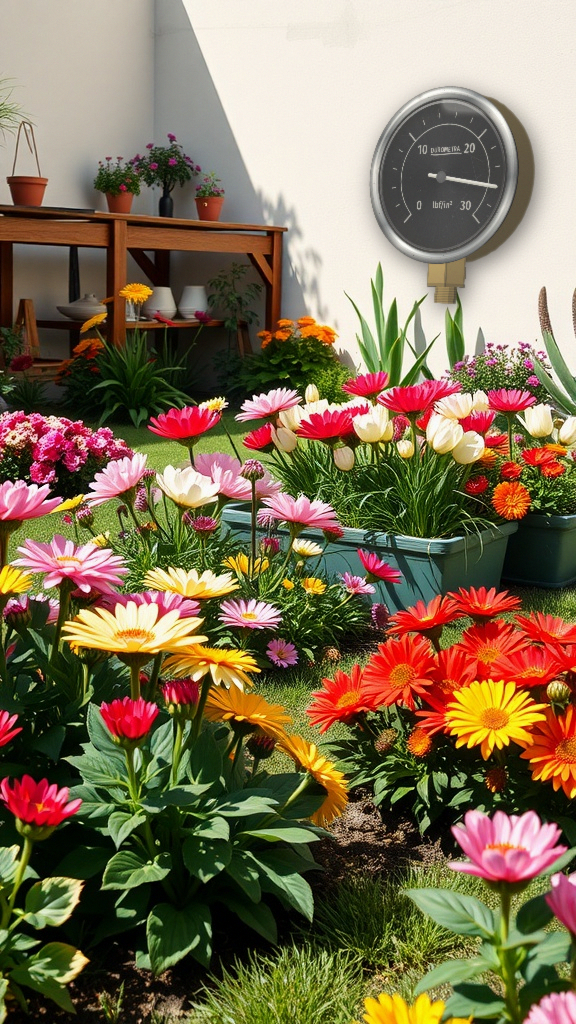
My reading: 26 psi
